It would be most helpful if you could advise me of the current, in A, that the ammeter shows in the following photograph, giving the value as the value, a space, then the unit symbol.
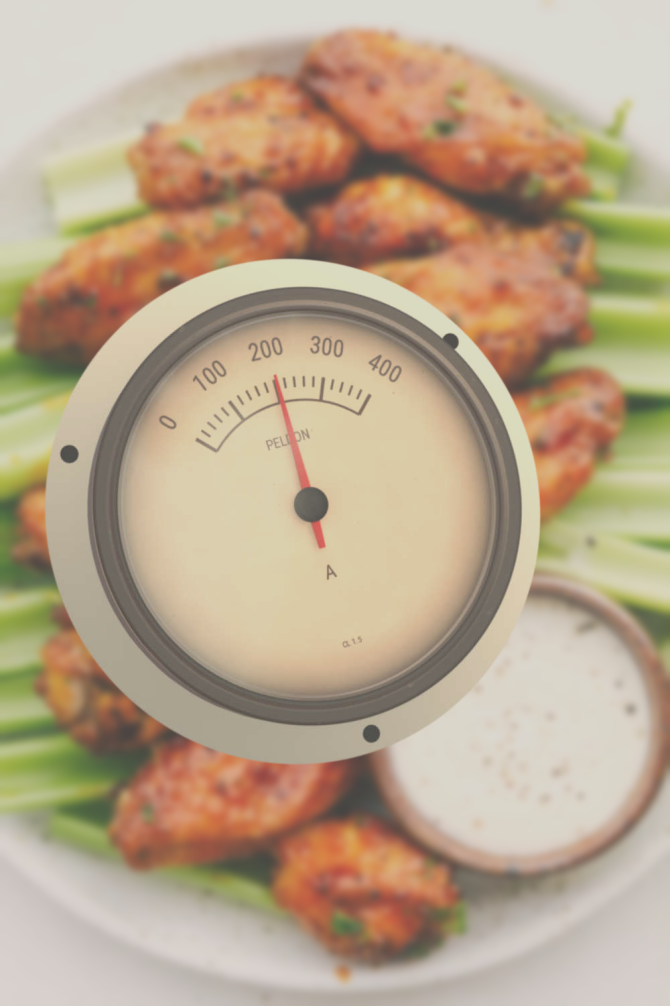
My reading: 200 A
